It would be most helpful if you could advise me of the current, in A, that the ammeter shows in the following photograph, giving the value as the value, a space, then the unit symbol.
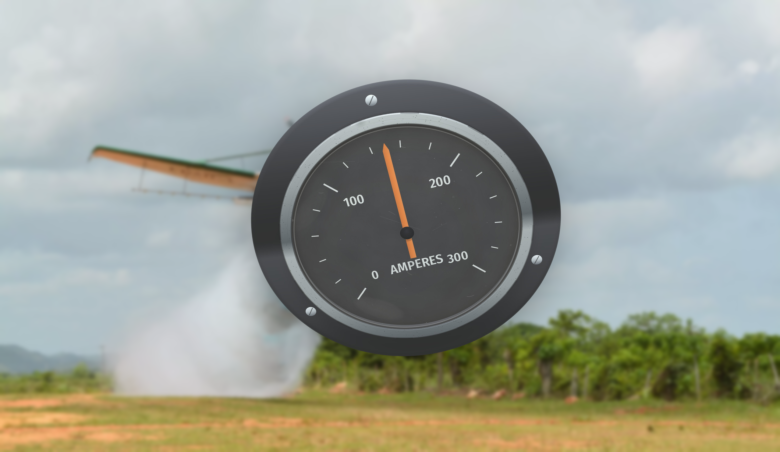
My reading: 150 A
